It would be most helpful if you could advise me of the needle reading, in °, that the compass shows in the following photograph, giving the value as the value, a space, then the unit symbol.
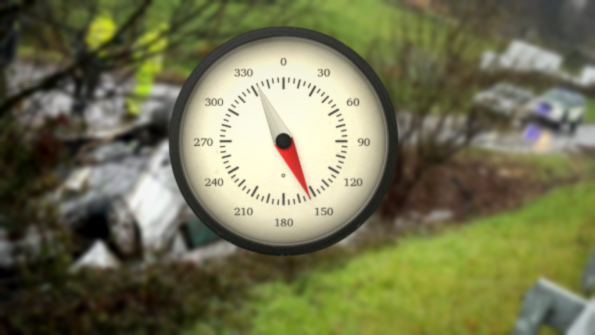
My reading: 155 °
